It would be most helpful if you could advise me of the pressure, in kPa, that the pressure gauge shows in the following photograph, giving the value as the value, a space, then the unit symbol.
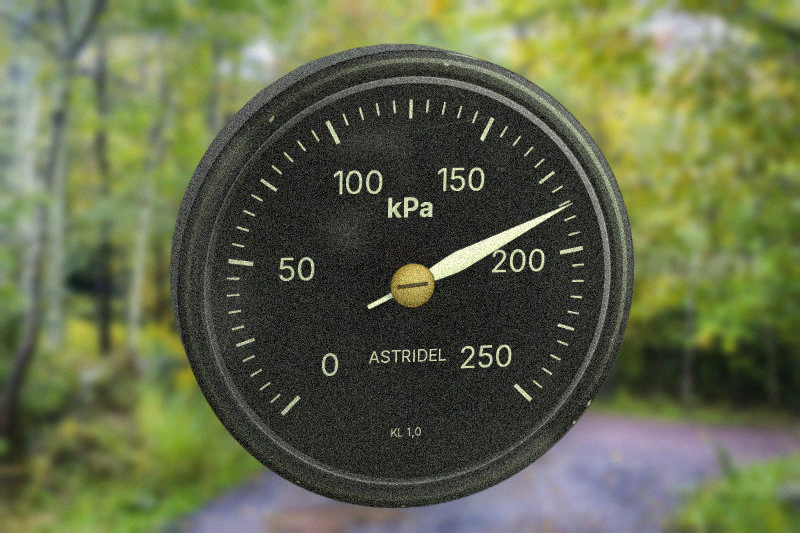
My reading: 185 kPa
